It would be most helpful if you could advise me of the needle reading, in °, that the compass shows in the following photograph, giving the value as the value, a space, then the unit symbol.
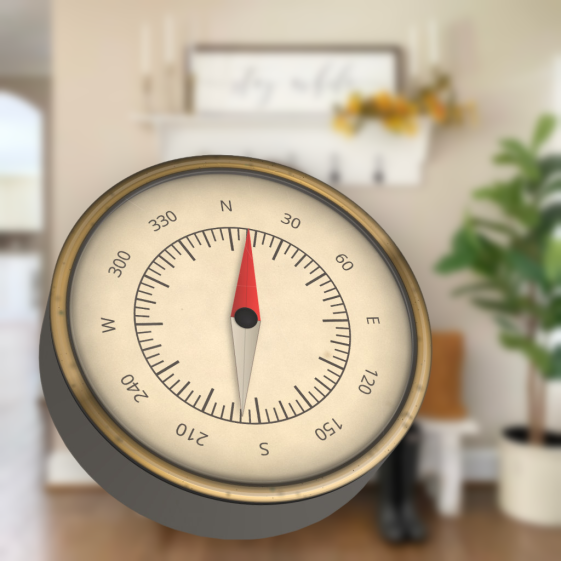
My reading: 10 °
